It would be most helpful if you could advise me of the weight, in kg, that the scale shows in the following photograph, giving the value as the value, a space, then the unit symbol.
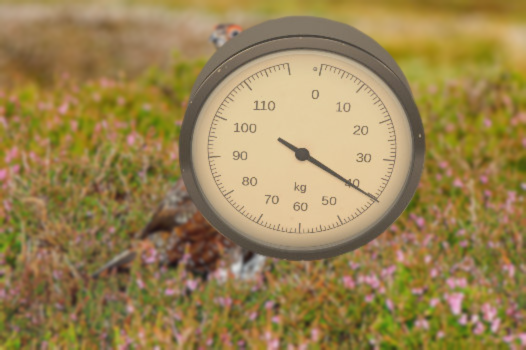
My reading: 40 kg
